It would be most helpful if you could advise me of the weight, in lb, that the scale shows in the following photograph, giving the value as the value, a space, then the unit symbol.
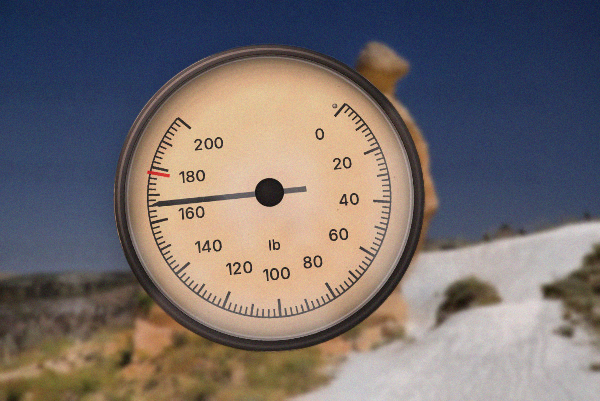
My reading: 166 lb
